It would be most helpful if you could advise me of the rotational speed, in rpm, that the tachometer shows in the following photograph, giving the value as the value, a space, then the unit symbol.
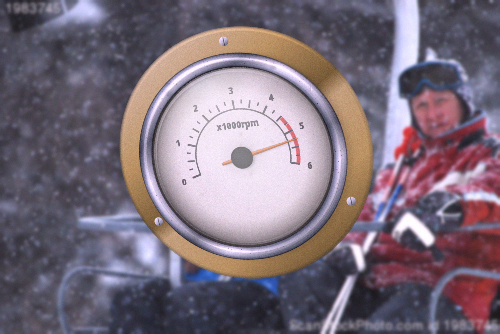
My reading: 5250 rpm
